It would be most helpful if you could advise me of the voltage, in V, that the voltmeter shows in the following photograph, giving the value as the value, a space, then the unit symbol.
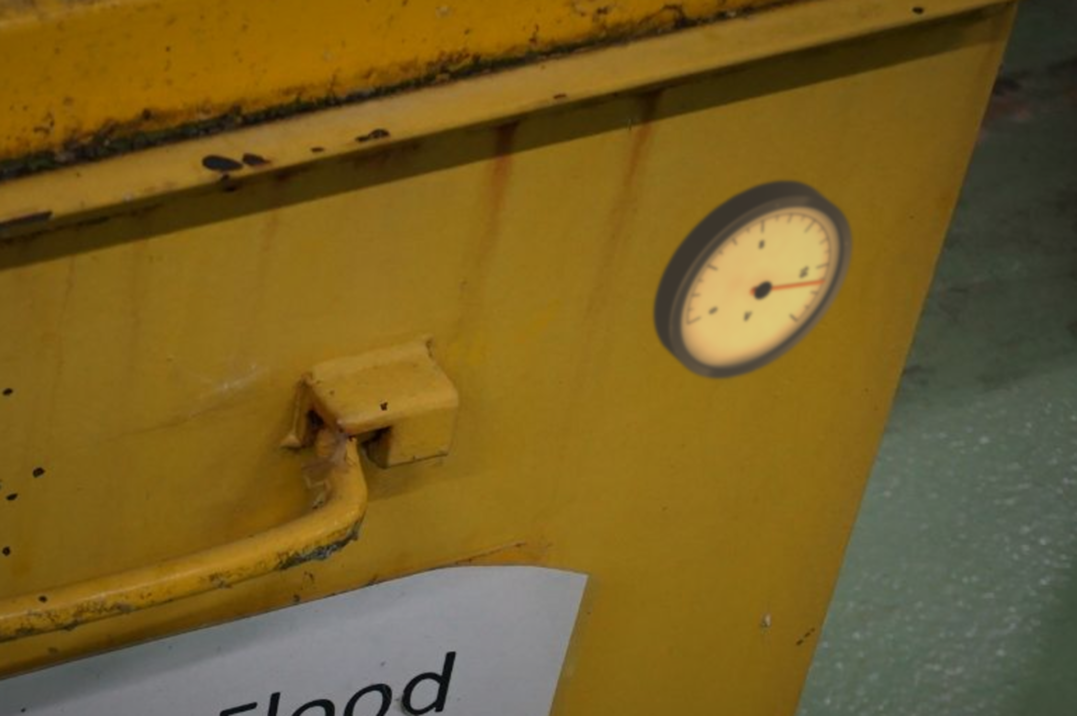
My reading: 17 V
